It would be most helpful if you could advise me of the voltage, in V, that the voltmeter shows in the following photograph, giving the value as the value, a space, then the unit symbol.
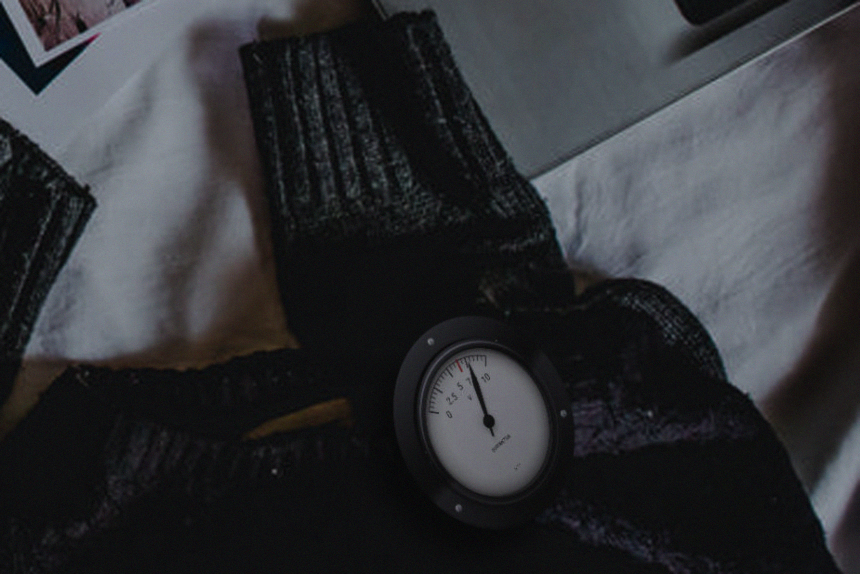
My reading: 7.5 V
